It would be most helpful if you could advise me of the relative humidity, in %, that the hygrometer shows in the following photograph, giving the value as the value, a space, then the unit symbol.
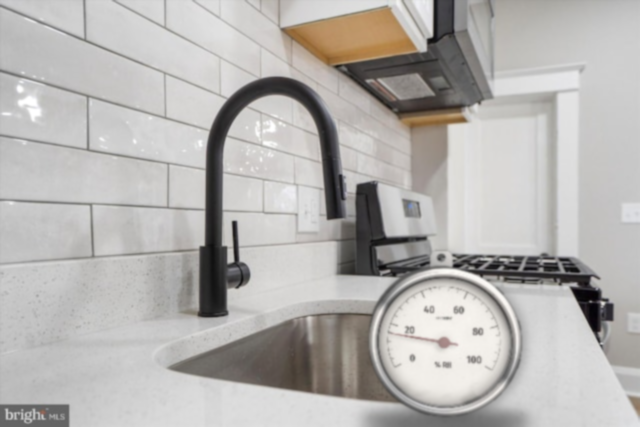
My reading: 16 %
